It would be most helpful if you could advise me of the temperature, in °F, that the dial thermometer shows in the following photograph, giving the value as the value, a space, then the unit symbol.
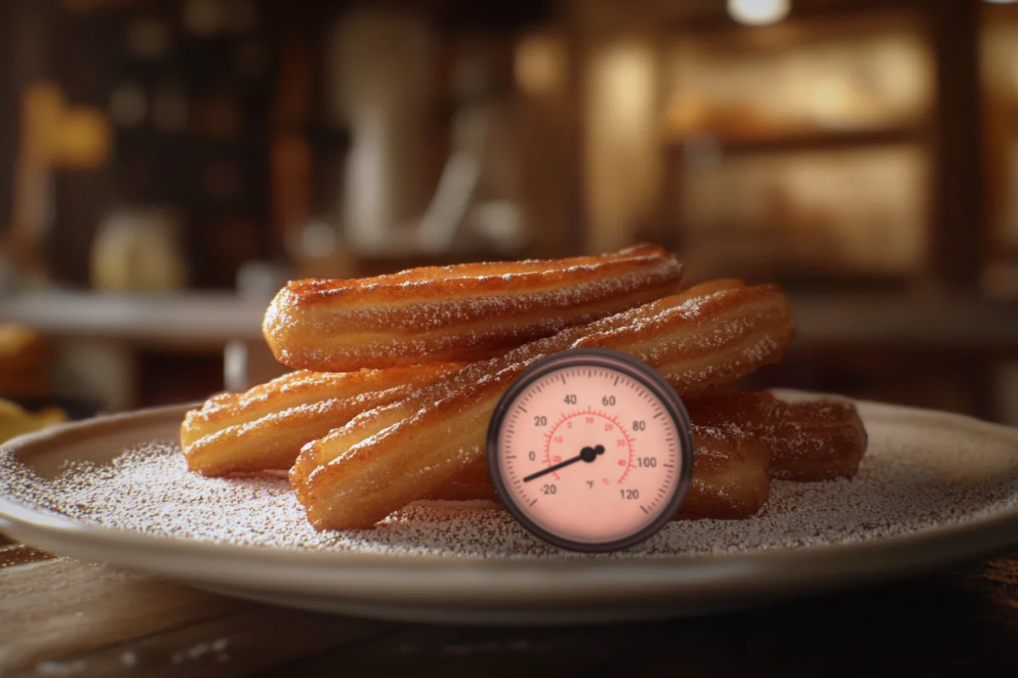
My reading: -10 °F
